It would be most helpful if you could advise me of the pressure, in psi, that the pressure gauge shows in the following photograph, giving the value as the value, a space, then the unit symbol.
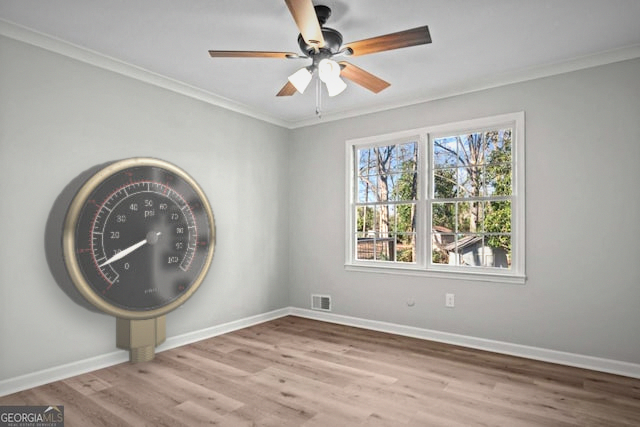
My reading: 8 psi
